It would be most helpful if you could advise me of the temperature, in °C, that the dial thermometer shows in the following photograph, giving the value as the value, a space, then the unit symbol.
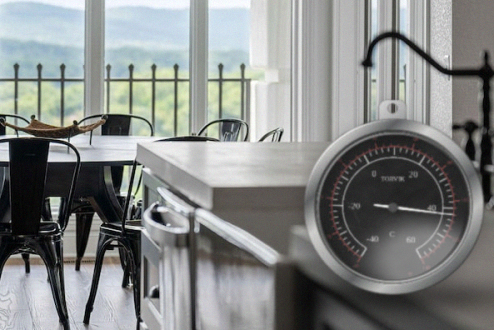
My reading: 42 °C
